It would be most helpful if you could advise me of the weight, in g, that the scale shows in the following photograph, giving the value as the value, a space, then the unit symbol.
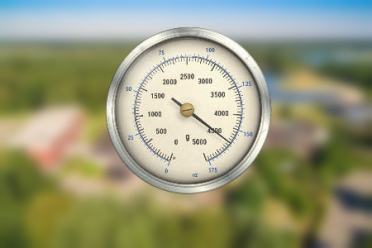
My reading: 4500 g
